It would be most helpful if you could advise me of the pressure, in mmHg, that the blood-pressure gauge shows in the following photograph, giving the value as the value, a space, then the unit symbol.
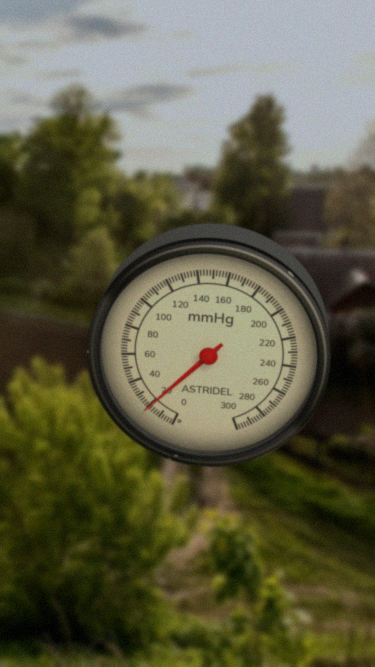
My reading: 20 mmHg
